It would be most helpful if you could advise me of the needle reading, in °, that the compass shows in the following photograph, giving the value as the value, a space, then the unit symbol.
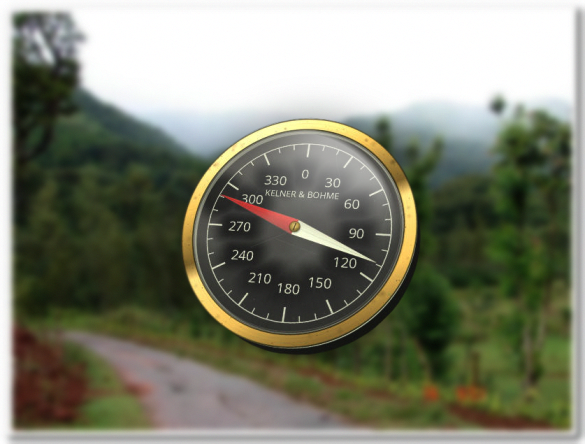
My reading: 290 °
